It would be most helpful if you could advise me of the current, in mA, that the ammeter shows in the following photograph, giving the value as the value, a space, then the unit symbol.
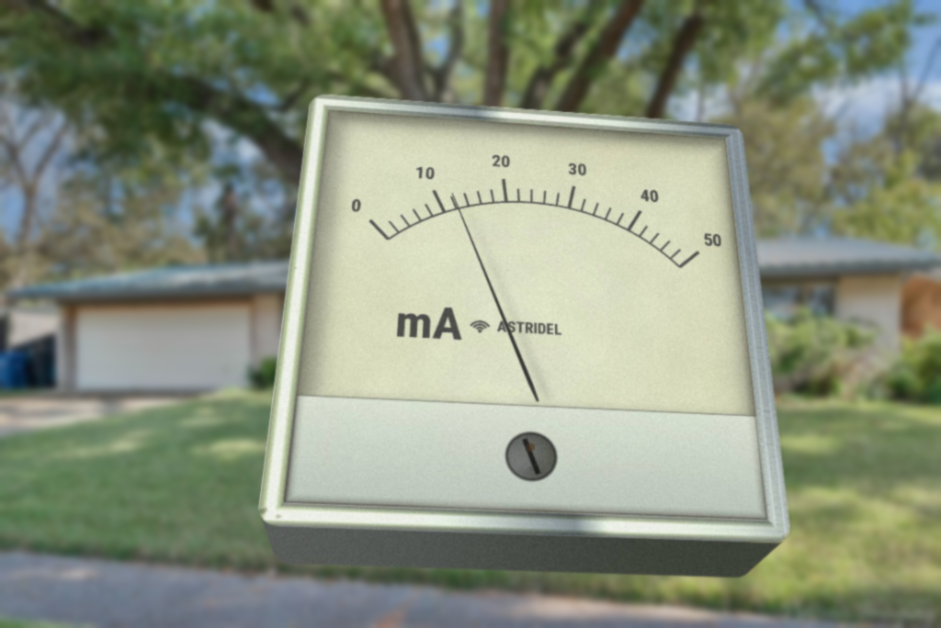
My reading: 12 mA
